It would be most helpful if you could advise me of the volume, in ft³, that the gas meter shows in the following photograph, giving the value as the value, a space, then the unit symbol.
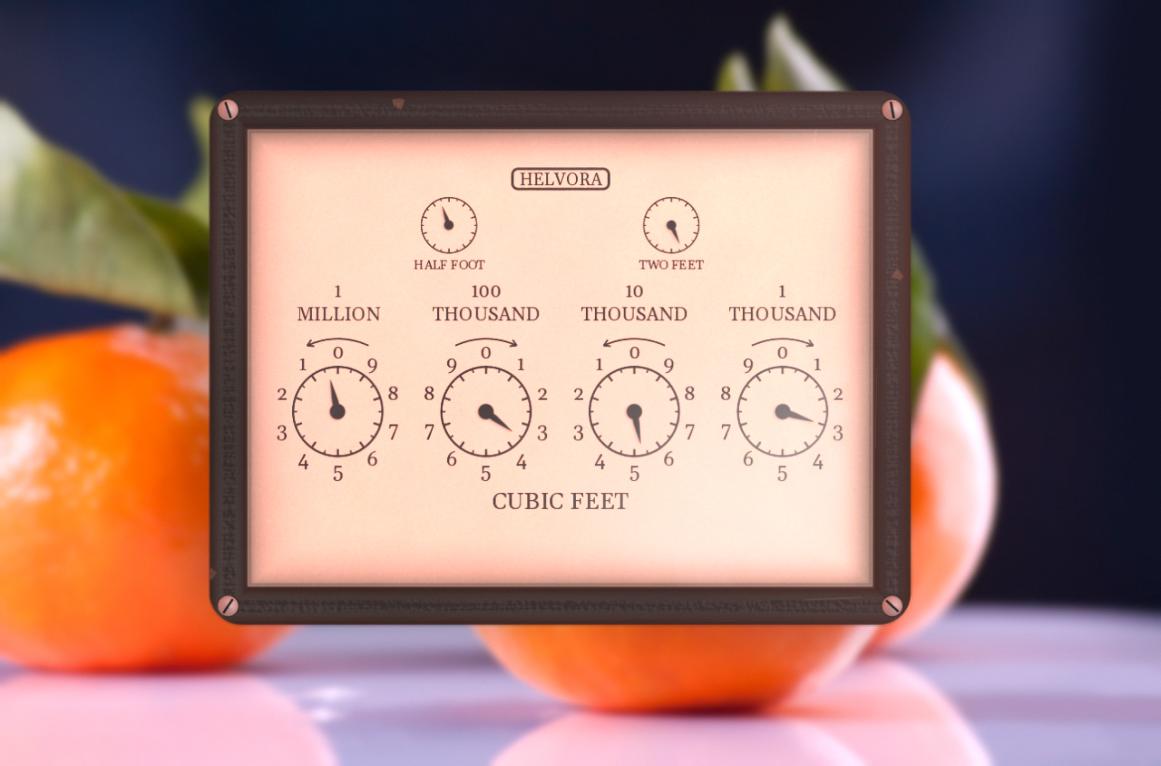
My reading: 35300 ft³
